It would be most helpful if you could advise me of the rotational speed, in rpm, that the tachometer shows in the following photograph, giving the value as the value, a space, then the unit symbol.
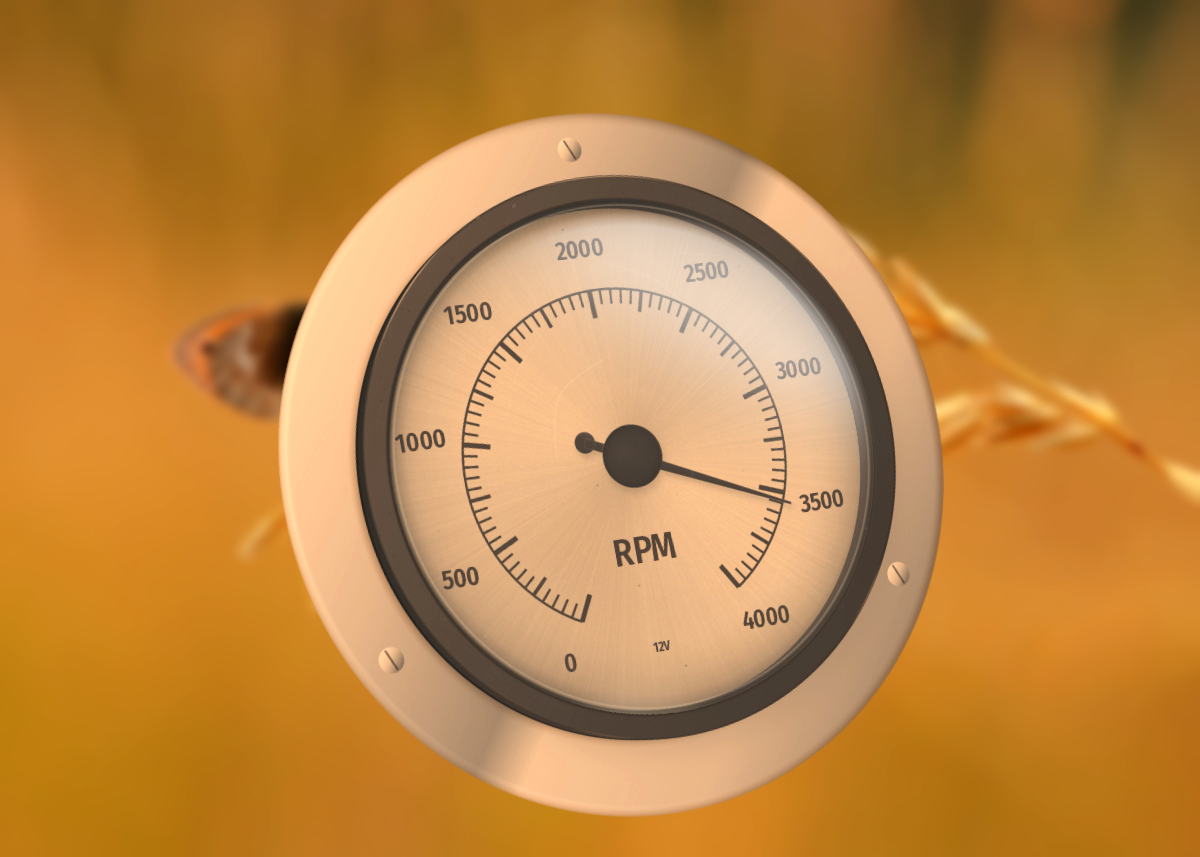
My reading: 3550 rpm
